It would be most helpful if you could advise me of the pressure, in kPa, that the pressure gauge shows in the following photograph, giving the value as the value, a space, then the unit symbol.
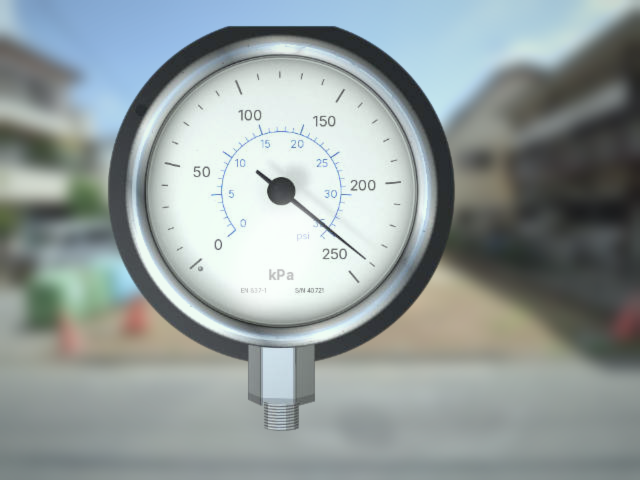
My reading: 240 kPa
